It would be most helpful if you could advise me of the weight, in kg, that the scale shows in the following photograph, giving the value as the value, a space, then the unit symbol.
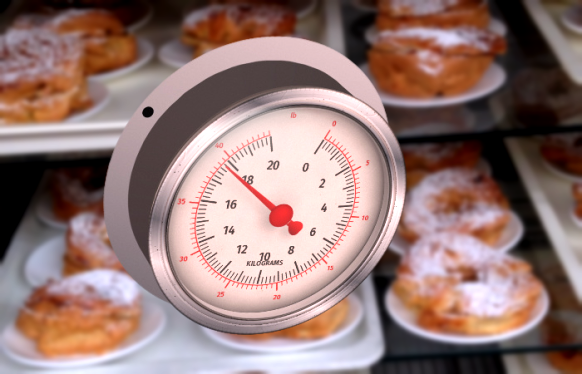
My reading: 17.8 kg
